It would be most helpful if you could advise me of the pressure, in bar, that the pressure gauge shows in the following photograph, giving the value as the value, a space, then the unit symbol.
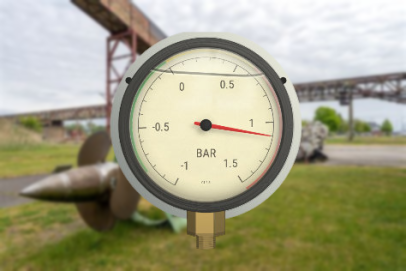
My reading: 1.1 bar
